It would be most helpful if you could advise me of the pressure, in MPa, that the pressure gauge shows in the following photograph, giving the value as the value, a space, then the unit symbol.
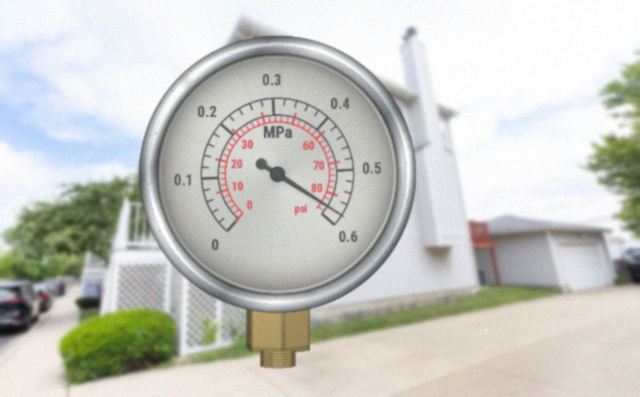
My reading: 0.58 MPa
